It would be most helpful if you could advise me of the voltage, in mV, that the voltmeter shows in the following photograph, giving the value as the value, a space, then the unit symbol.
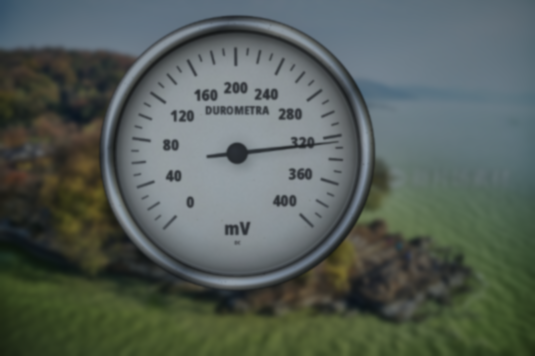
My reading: 325 mV
